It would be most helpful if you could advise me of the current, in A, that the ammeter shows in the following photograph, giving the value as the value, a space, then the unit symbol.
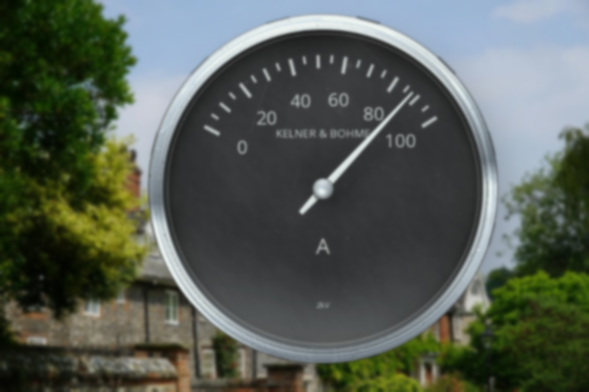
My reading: 87.5 A
